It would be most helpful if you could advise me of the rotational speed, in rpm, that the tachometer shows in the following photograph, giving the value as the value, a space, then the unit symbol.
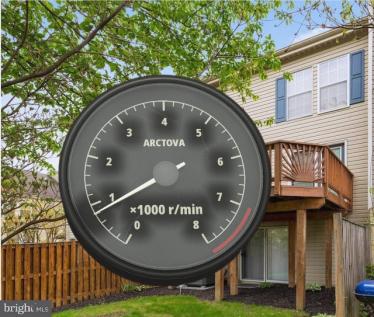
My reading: 800 rpm
